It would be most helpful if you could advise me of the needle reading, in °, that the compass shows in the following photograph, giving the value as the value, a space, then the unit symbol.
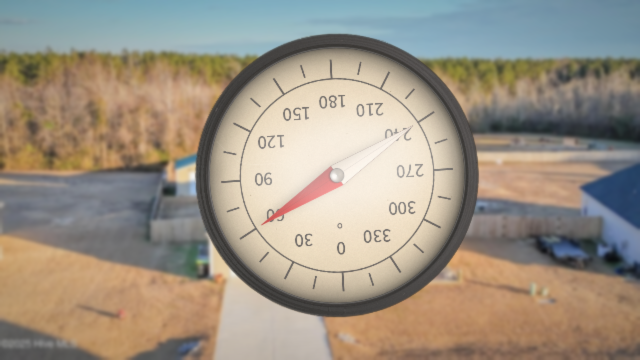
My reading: 60 °
